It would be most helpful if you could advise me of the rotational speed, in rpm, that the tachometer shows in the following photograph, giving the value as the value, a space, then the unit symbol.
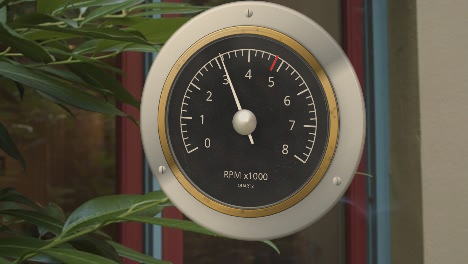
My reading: 3200 rpm
